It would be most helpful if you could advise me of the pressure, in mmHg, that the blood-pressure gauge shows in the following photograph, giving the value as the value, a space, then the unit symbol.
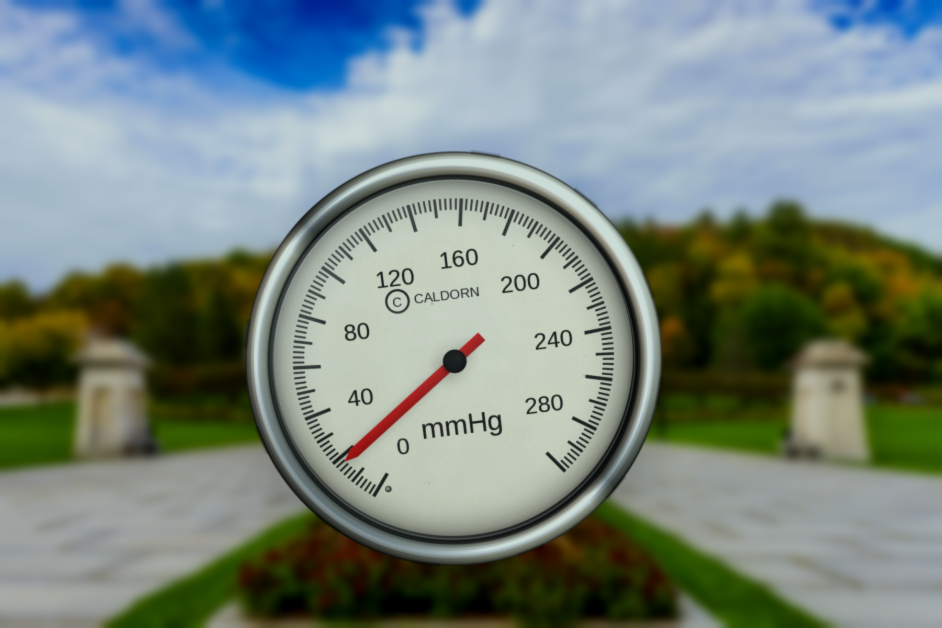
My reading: 18 mmHg
